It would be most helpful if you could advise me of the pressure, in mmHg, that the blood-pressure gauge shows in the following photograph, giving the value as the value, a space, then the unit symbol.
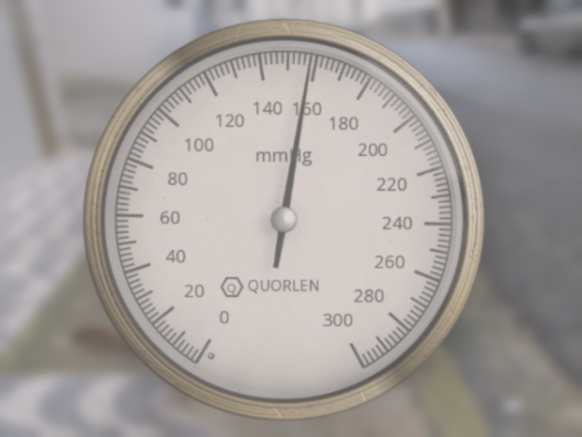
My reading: 158 mmHg
